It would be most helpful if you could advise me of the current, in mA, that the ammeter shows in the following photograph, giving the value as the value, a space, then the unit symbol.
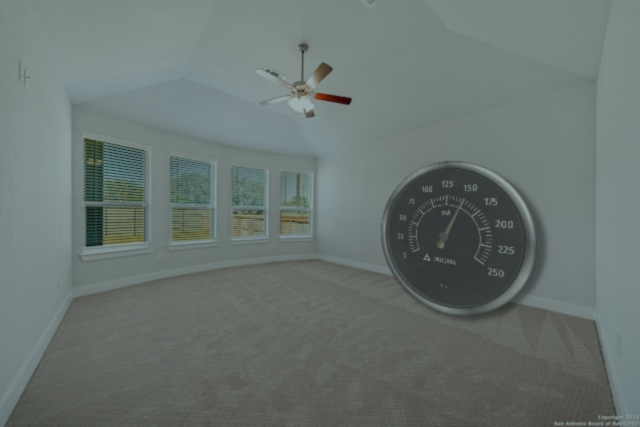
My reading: 150 mA
